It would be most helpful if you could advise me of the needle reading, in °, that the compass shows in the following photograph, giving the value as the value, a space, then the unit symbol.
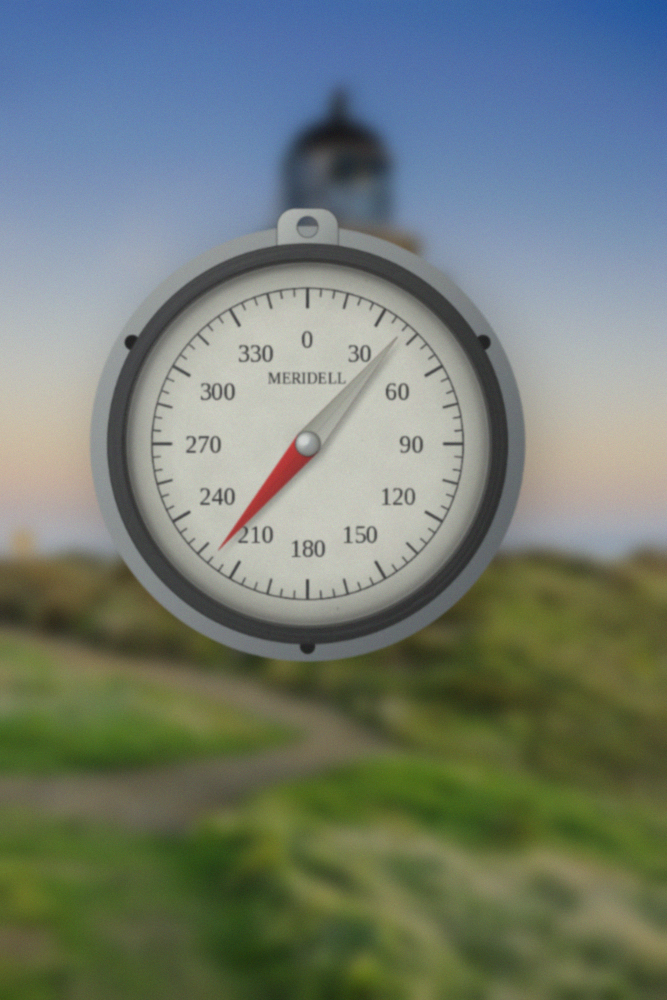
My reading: 220 °
